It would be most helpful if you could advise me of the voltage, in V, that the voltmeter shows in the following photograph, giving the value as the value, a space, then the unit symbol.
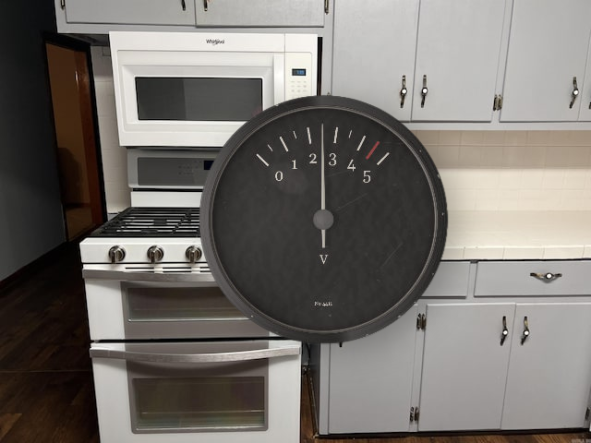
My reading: 2.5 V
